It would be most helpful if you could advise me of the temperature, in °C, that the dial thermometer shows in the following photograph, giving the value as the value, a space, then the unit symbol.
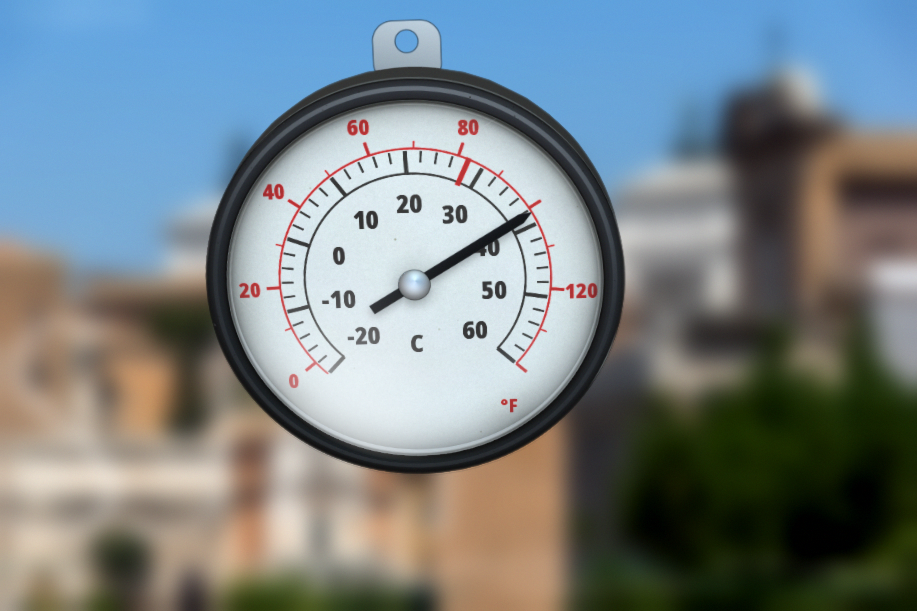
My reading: 38 °C
